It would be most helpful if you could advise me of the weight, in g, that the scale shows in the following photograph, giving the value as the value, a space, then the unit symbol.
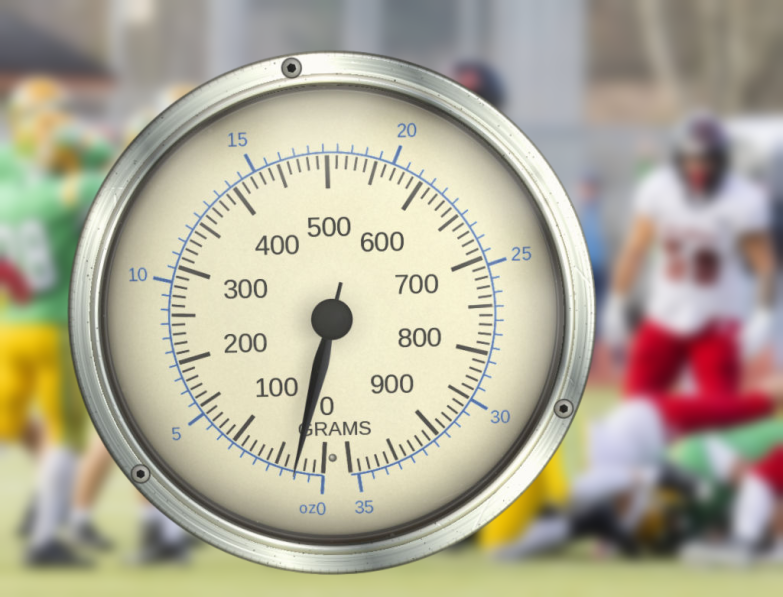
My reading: 30 g
